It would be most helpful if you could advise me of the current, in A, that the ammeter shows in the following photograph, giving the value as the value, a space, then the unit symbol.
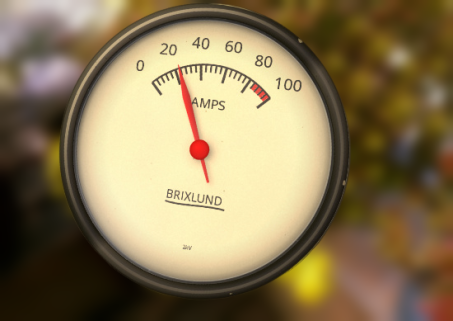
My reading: 24 A
